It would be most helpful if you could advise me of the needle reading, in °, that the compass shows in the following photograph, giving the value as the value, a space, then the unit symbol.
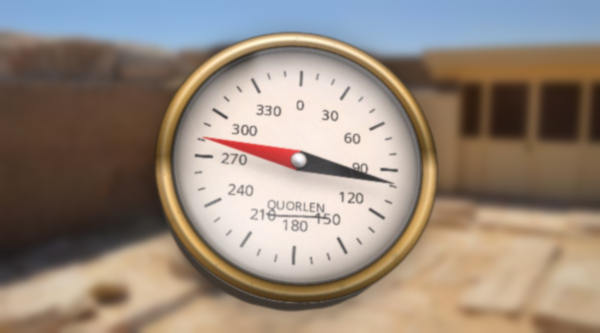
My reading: 280 °
